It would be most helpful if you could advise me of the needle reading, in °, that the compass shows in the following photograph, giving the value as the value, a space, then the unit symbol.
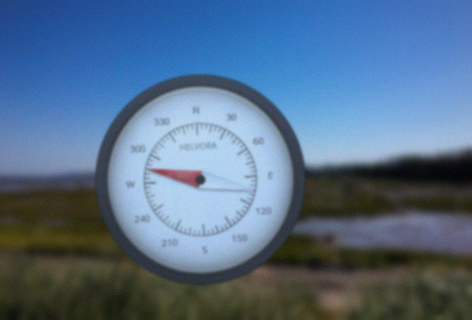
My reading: 285 °
